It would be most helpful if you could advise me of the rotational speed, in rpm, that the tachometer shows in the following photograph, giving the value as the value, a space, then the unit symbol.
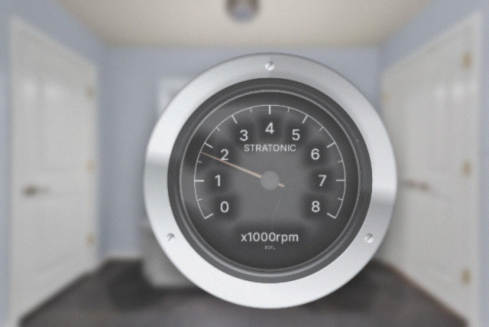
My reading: 1750 rpm
